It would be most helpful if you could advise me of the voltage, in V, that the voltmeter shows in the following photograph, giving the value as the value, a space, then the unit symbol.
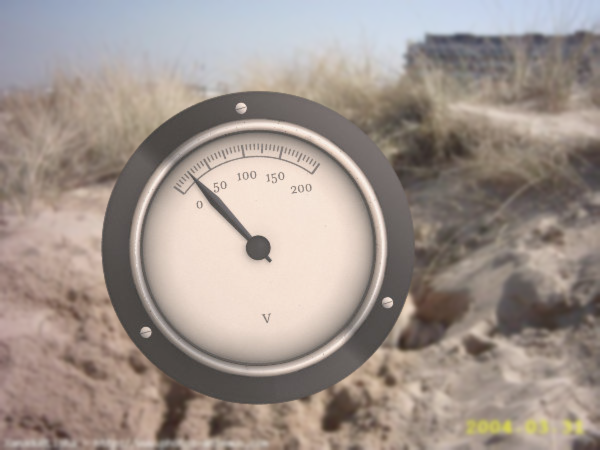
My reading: 25 V
